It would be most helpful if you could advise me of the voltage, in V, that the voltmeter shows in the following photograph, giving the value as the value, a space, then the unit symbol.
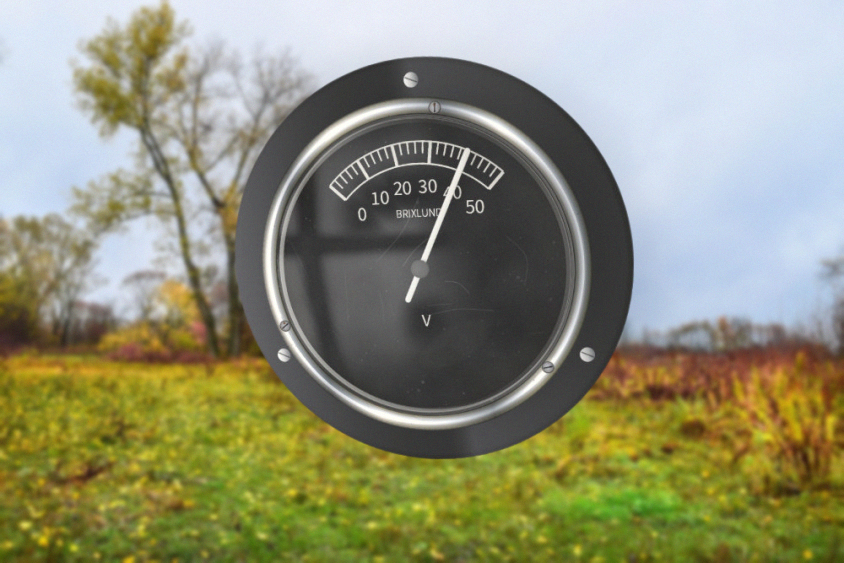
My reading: 40 V
